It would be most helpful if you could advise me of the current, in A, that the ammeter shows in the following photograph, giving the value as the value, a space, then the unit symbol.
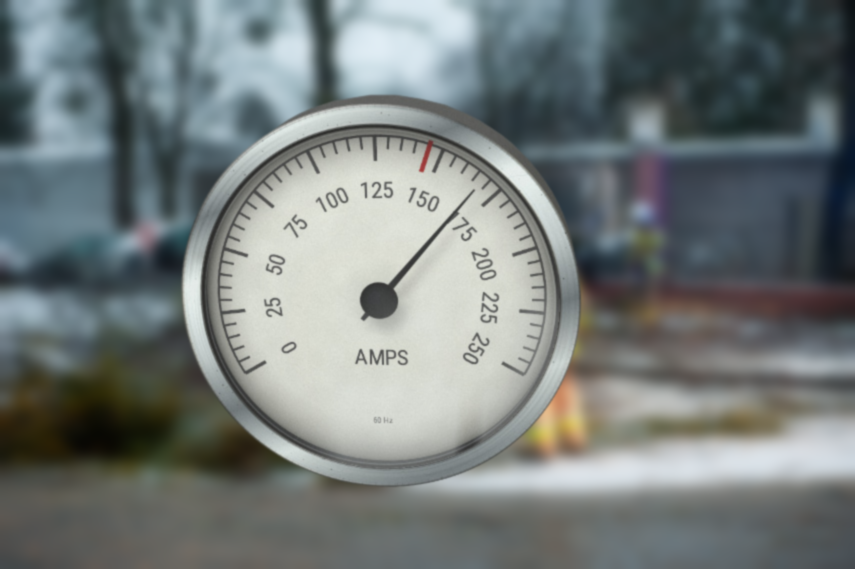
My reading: 167.5 A
